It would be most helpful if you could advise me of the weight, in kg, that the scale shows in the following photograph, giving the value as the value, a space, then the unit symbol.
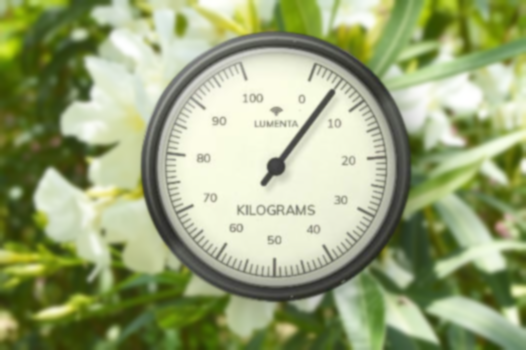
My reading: 5 kg
